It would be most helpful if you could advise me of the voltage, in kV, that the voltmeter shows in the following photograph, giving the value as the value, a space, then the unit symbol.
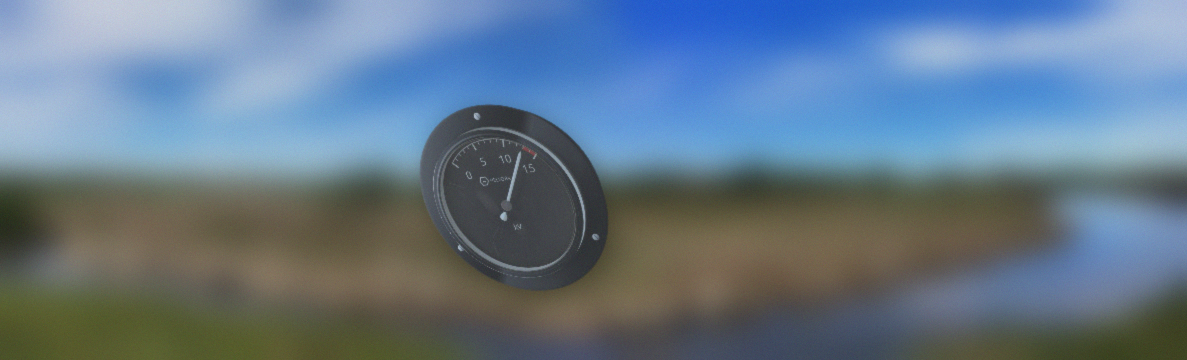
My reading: 13 kV
